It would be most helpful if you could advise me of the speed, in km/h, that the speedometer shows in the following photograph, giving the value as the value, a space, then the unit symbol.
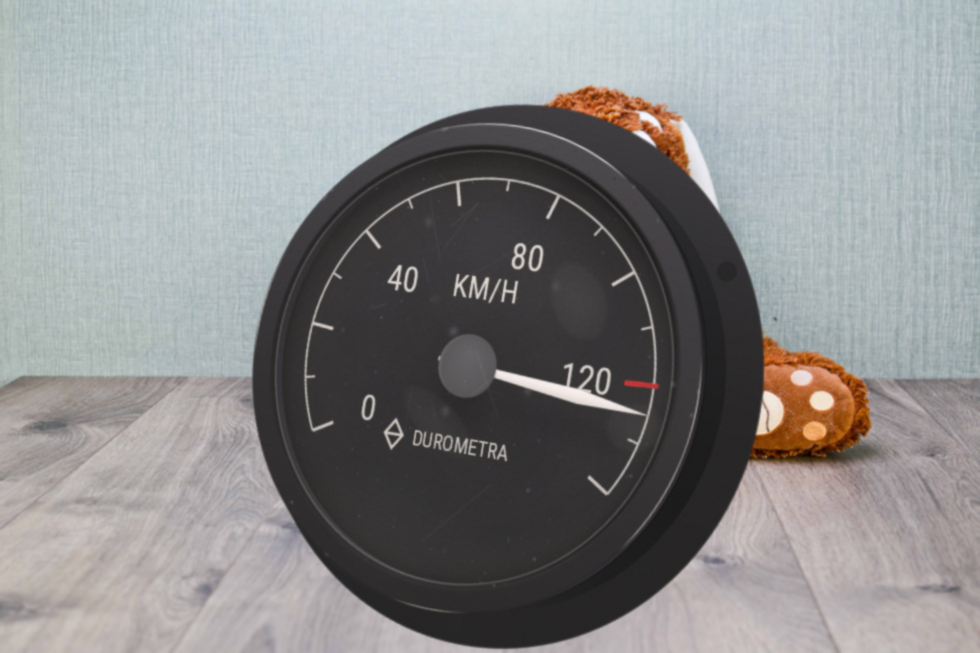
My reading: 125 km/h
